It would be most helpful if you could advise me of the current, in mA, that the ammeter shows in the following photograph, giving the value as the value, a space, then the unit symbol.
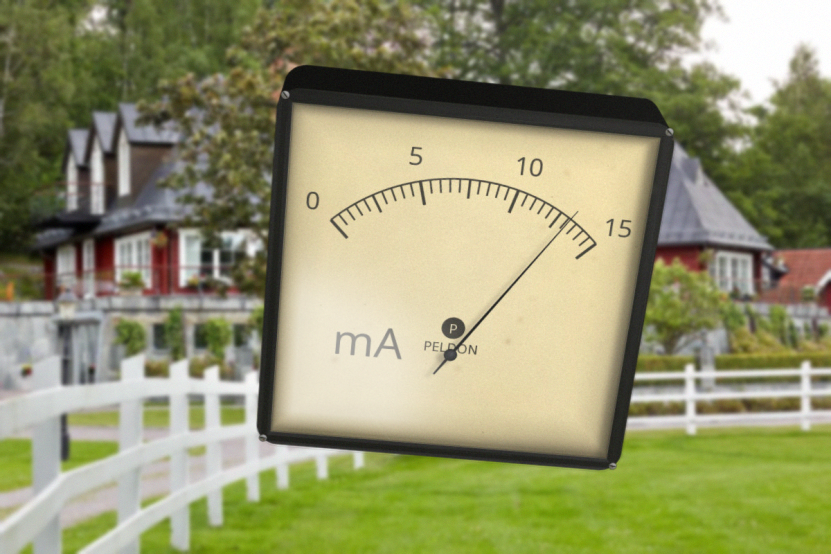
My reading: 13 mA
